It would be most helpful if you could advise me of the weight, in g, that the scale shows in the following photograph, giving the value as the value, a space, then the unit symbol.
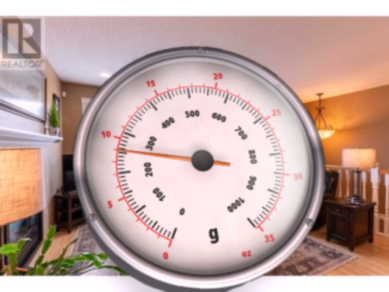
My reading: 250 g
